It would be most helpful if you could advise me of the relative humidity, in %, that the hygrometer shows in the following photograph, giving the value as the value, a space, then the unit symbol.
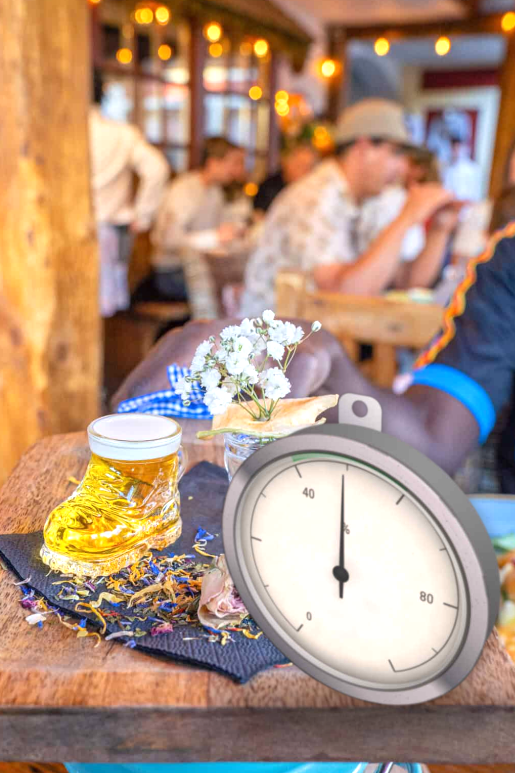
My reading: 50 %
